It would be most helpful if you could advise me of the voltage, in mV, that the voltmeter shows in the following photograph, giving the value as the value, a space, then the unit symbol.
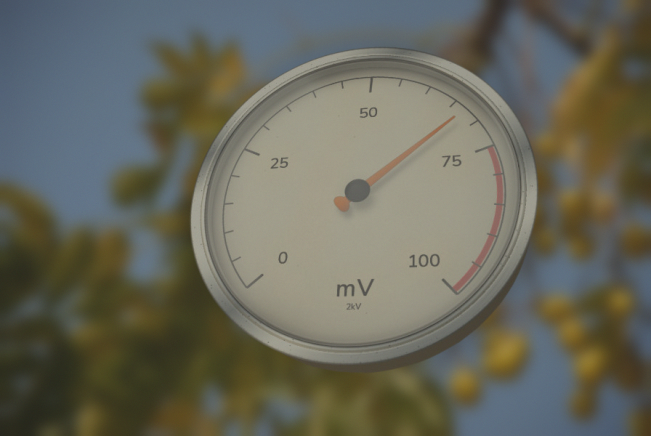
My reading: 67.5 mV
